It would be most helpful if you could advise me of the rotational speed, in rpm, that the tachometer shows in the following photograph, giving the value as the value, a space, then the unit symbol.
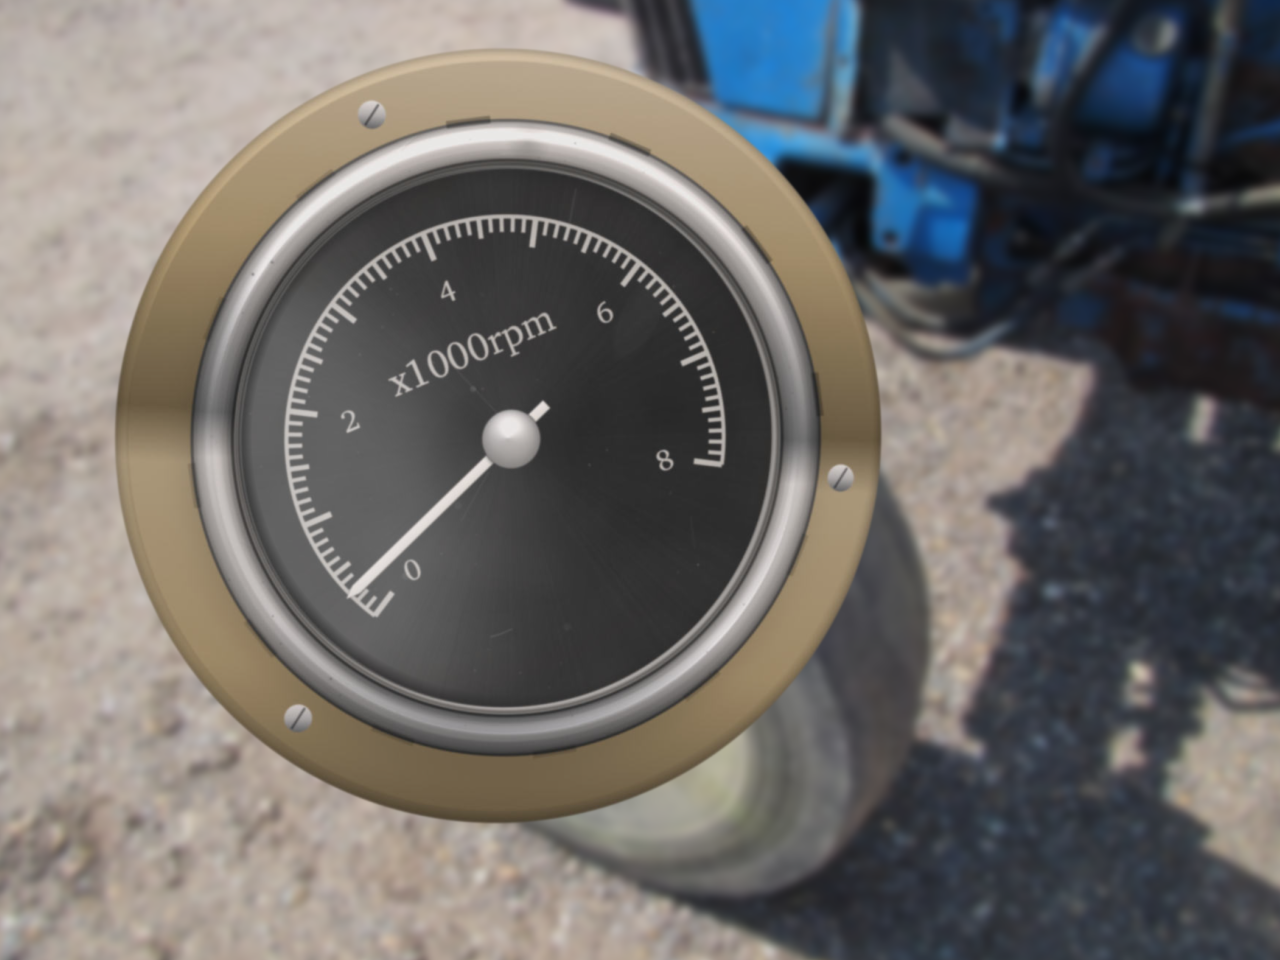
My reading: 300 rpm
